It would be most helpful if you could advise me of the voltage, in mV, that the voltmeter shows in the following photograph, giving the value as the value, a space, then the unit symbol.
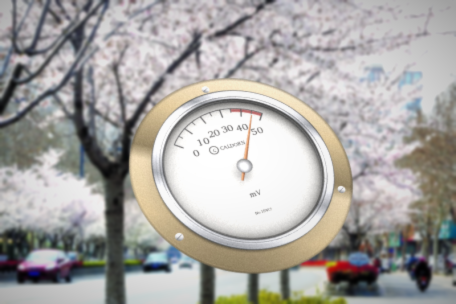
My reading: 45 mV
